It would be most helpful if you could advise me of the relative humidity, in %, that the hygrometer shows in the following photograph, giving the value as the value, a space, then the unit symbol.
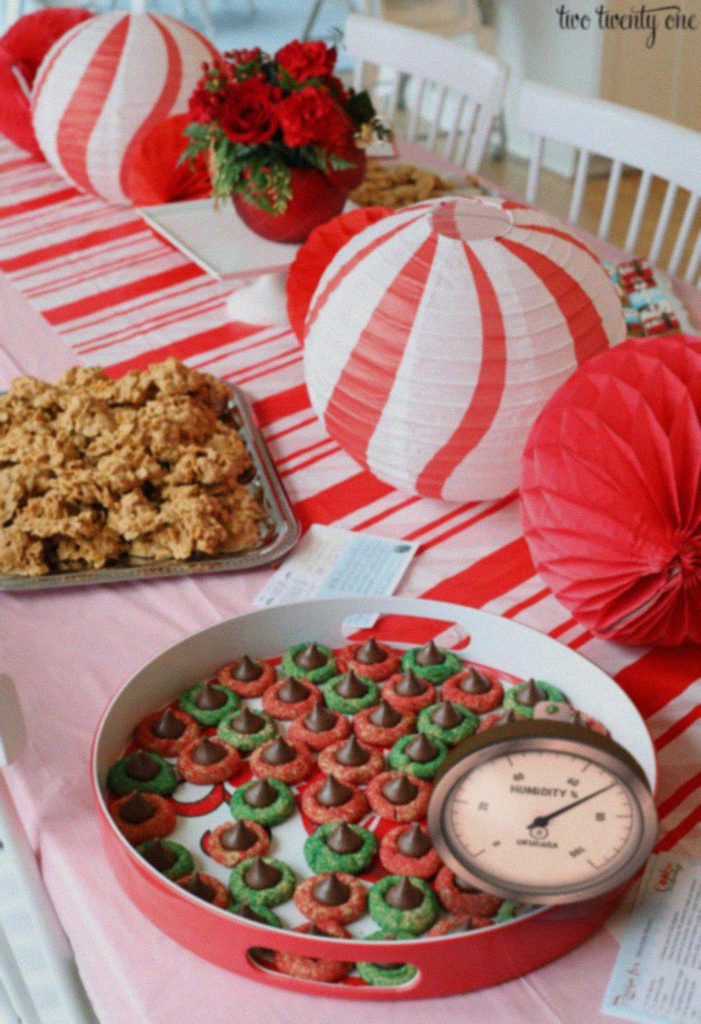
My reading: 68 %
